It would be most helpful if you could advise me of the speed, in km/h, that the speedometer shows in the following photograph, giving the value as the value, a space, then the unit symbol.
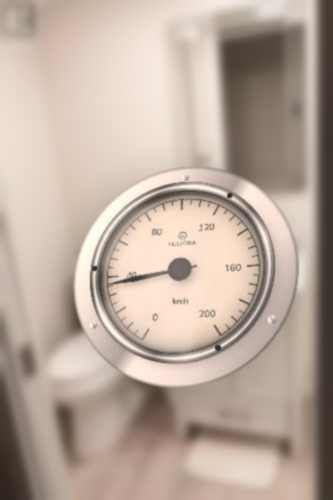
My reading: 35 km/h
